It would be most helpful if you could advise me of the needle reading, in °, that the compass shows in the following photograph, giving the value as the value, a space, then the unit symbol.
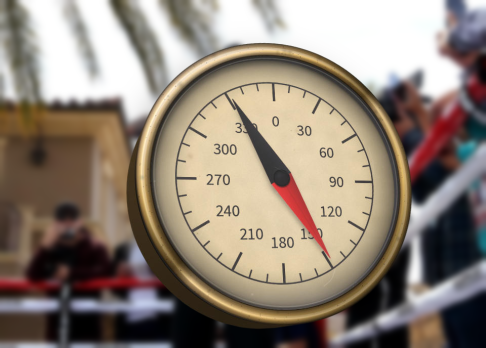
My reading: 150 °
